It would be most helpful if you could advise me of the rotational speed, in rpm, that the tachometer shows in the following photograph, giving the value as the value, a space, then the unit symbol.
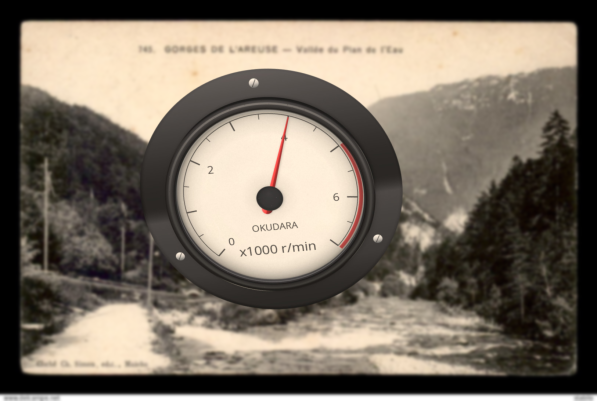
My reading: 4000 rpm
